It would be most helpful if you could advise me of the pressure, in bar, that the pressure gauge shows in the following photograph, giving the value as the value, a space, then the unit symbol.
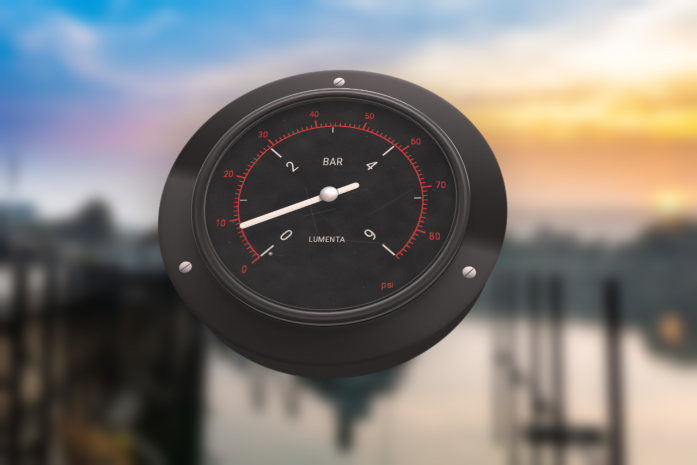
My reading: 0.5 bar
